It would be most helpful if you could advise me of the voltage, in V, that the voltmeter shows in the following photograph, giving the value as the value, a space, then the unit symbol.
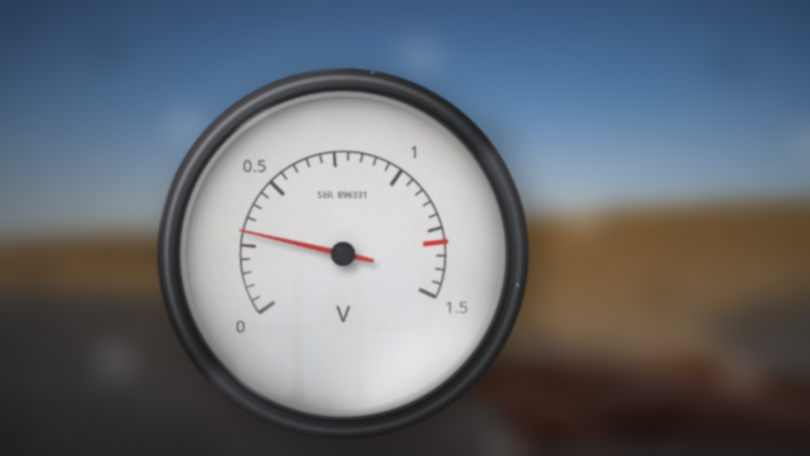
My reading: 0.3 V
